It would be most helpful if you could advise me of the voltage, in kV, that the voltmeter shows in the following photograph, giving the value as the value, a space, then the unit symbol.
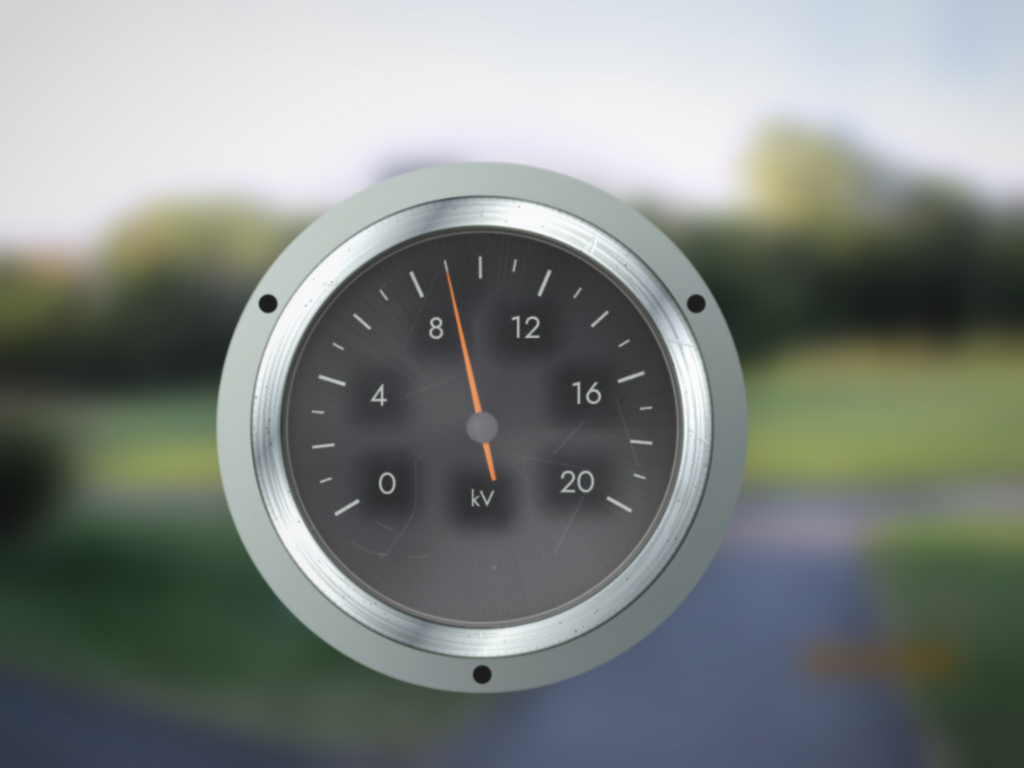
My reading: 9 kV
